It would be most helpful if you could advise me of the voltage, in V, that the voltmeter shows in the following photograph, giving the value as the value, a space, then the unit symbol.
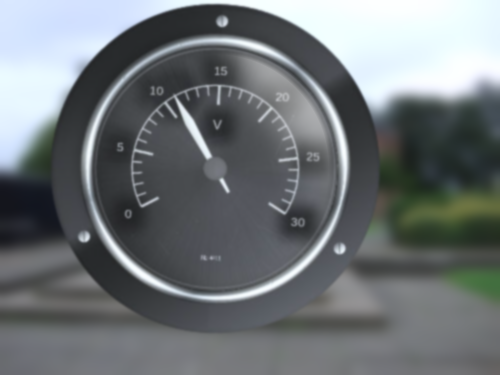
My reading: 11 V
